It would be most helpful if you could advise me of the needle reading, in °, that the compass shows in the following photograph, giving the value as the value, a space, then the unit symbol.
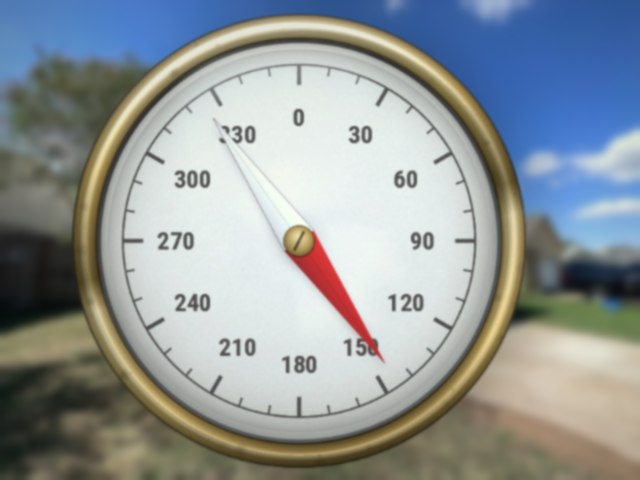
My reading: 145 °
